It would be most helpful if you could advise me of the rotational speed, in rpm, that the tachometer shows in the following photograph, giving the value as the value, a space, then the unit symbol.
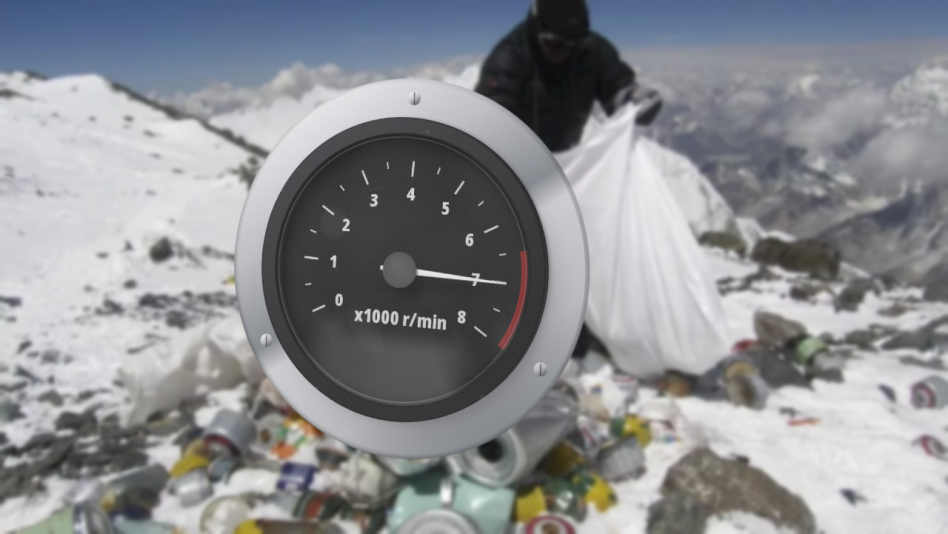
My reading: 7000 rpm
